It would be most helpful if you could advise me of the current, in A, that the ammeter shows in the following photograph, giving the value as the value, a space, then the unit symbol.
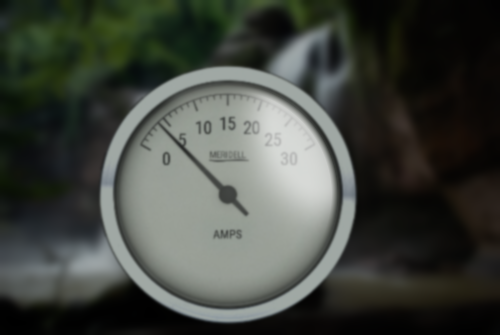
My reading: 4 A
